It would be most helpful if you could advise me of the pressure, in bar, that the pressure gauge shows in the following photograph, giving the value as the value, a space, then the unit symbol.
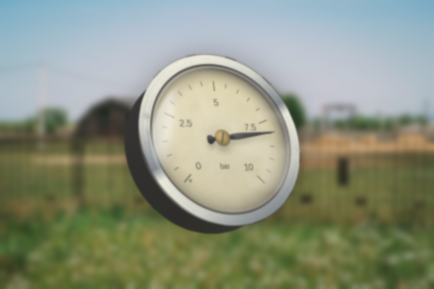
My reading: 8 bar
